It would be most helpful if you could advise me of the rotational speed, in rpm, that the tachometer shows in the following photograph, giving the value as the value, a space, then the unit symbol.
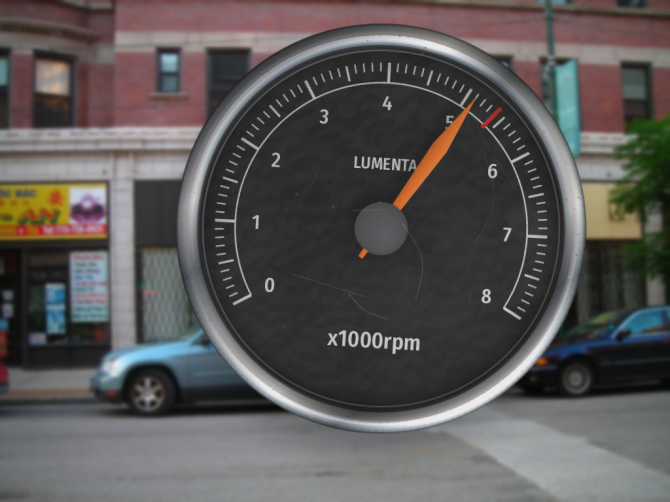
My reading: 5100 rpm
